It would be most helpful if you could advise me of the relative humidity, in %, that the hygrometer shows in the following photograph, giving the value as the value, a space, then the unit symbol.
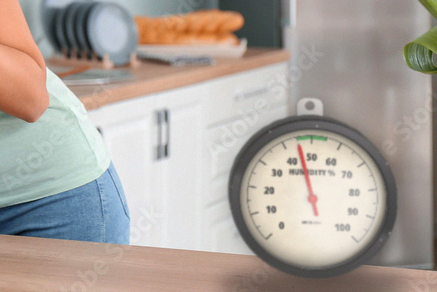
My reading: 45 %
